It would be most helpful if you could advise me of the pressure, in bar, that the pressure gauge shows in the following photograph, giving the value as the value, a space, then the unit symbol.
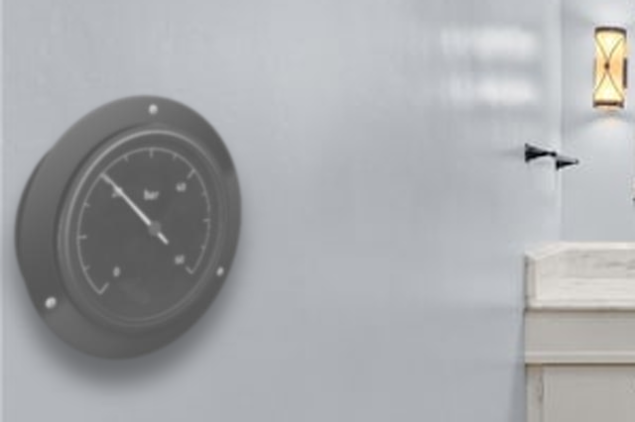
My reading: 20 bar
